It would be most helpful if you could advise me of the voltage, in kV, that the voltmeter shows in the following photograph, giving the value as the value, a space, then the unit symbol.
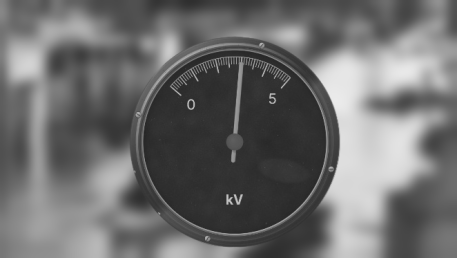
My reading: 3 kV
